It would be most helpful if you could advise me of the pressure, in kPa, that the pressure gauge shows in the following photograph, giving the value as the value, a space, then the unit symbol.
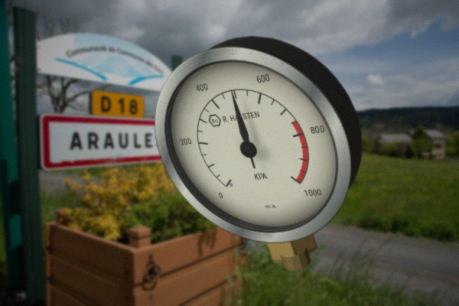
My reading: 500 kPa
